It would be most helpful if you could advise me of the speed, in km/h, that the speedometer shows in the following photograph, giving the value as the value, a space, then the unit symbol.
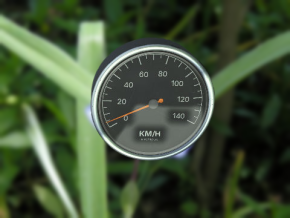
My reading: 5 km/h
